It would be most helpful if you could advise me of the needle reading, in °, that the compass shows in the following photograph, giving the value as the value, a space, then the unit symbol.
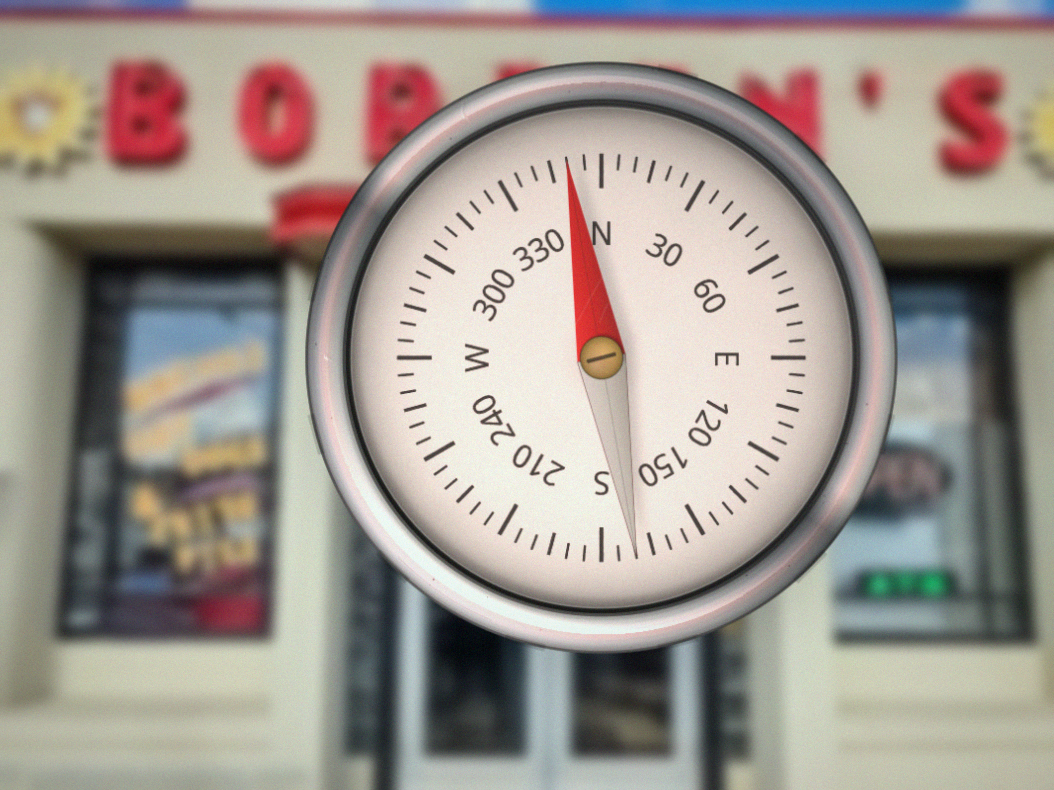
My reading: 350 °
